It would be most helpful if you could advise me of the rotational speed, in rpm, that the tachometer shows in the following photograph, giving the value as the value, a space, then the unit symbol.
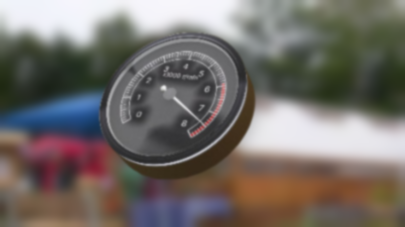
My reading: 7500 rpm
